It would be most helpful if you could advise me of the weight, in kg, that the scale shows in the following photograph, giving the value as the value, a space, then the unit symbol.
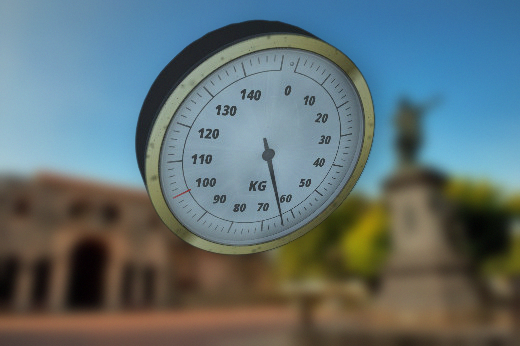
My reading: 64 kg
